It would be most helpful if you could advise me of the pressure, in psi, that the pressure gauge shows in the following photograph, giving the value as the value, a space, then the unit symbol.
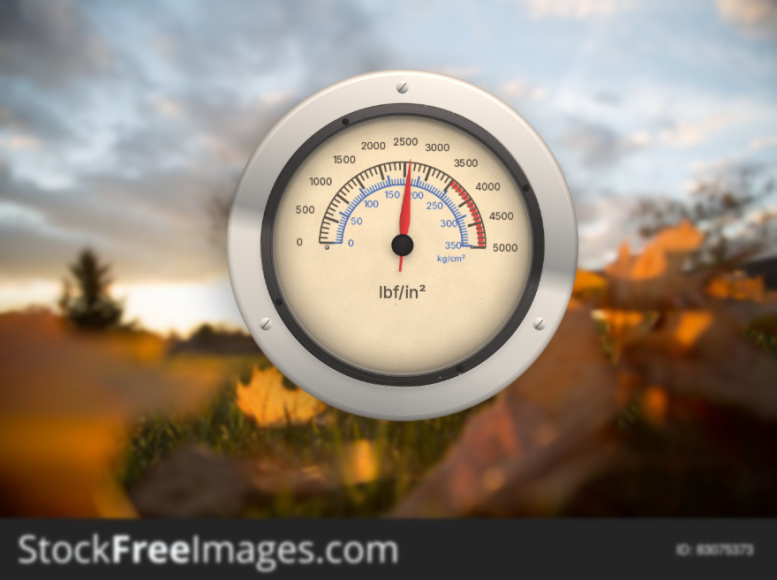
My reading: 2600 psi
